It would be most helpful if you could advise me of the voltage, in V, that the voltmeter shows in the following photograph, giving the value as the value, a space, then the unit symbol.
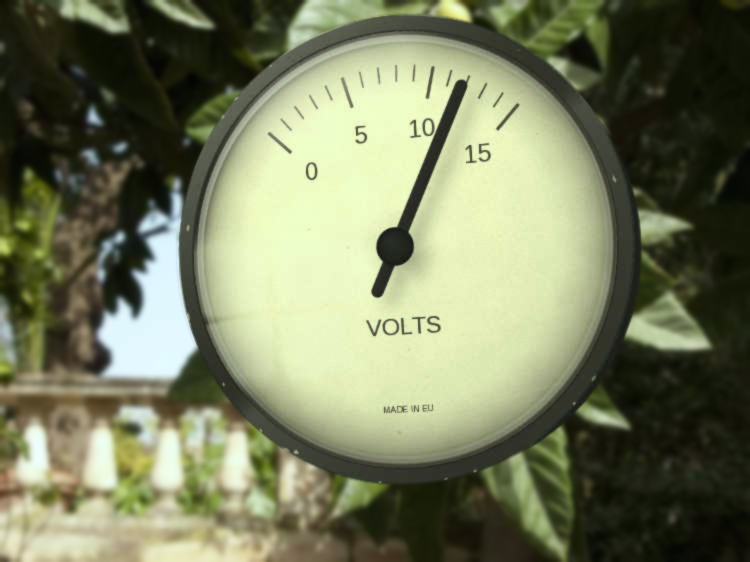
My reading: 12 V
